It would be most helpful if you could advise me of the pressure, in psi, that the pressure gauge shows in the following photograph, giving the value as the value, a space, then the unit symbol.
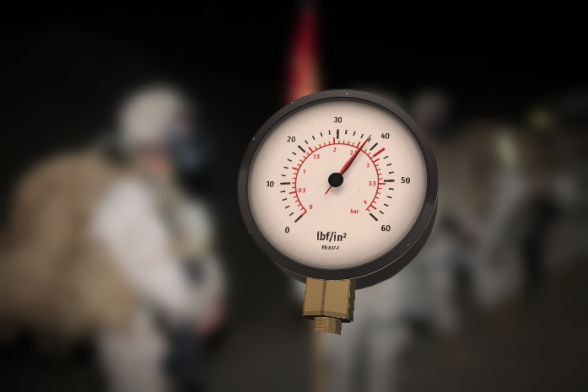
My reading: 38 psi
